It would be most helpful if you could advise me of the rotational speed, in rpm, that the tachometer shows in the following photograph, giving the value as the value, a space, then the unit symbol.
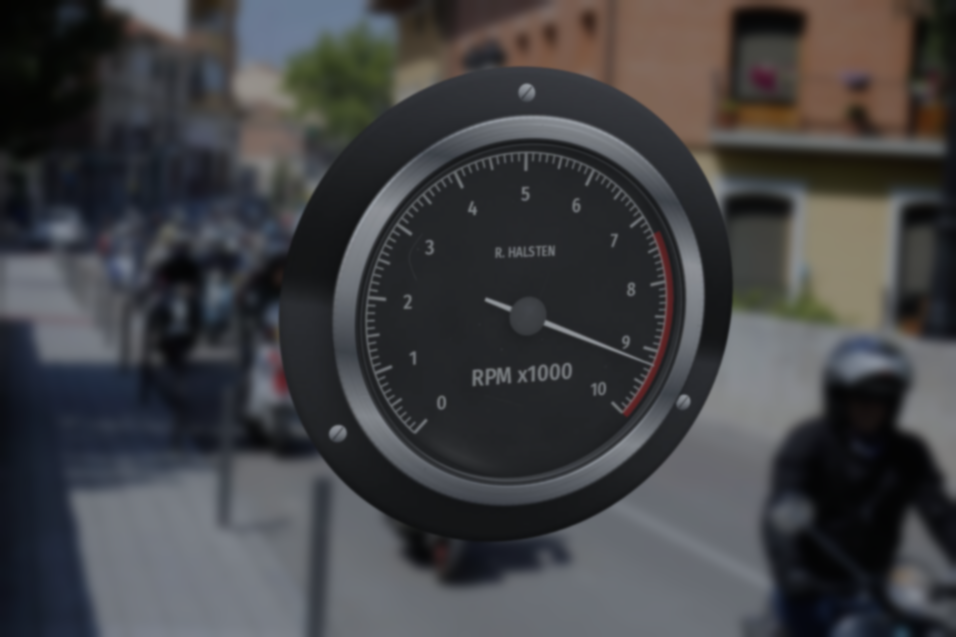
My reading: 9200 rpm
